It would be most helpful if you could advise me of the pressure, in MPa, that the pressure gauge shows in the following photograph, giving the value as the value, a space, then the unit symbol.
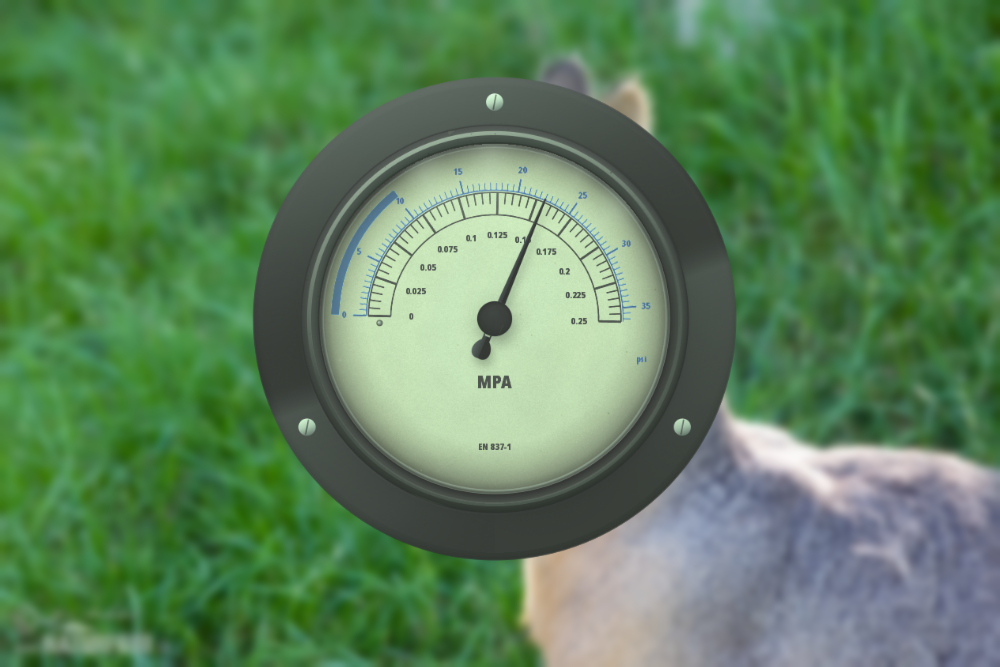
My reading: 0.155 MPa
